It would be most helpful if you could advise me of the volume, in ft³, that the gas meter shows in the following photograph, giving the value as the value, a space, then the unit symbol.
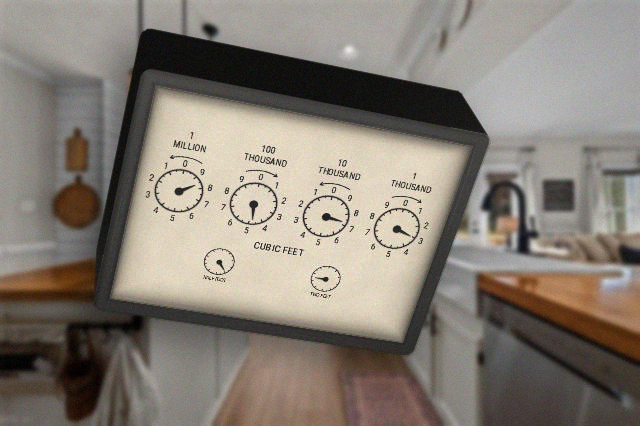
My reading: 847300 ft³
